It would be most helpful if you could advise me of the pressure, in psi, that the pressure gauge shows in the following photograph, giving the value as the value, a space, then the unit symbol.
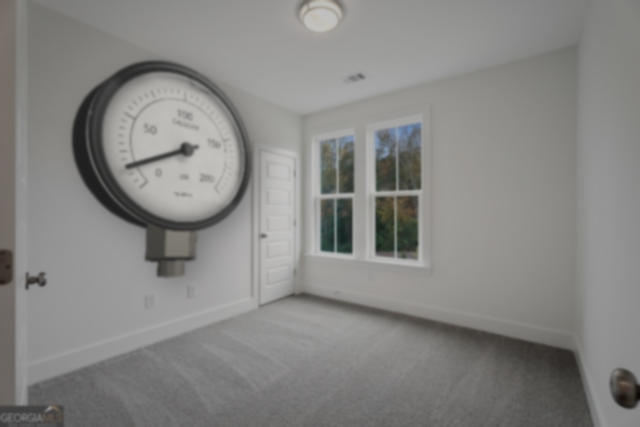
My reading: 15 psi
